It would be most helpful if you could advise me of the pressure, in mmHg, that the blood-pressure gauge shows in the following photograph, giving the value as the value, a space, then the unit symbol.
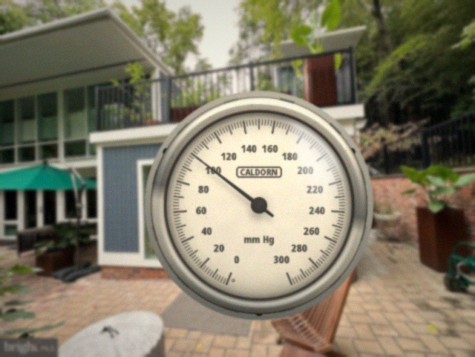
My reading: 100 mmHg
